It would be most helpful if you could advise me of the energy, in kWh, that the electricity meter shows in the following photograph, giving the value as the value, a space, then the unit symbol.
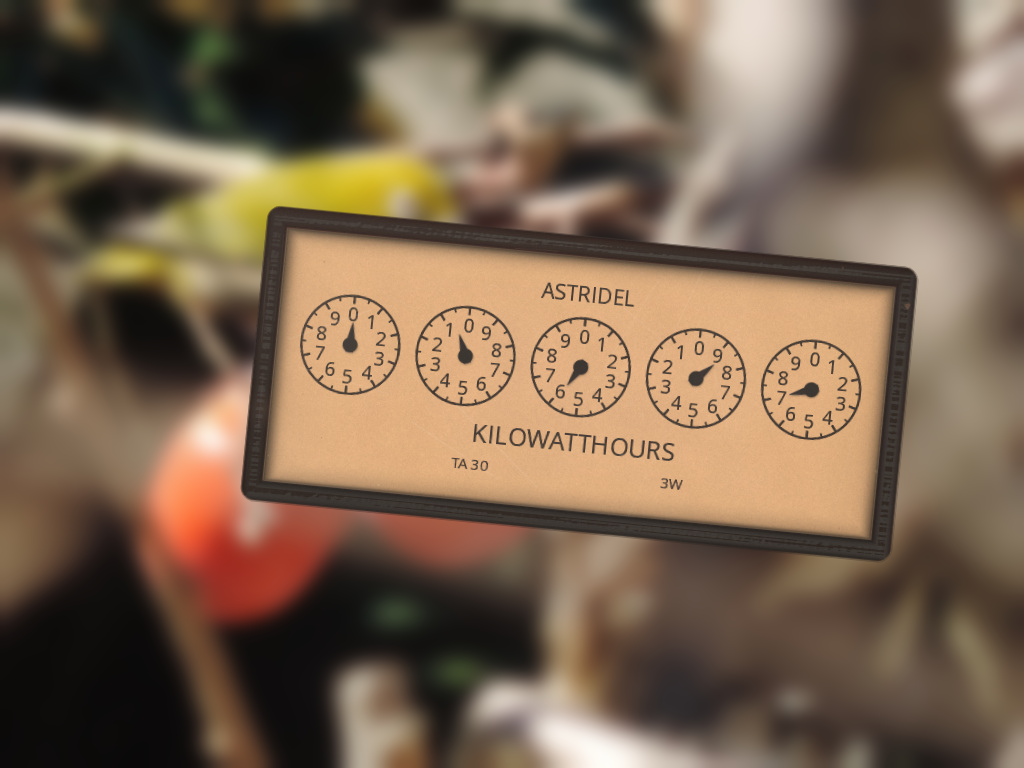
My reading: 587 kWh
